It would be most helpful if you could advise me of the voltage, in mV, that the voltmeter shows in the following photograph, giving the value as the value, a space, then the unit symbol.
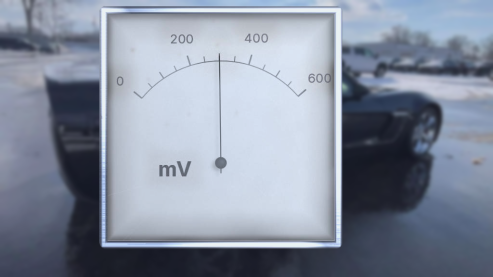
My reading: 300 mV
